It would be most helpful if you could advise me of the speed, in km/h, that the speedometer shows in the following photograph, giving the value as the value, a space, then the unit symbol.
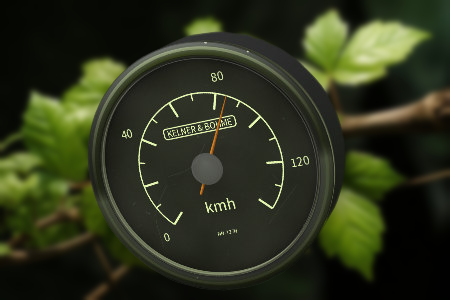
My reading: 85 km/h
